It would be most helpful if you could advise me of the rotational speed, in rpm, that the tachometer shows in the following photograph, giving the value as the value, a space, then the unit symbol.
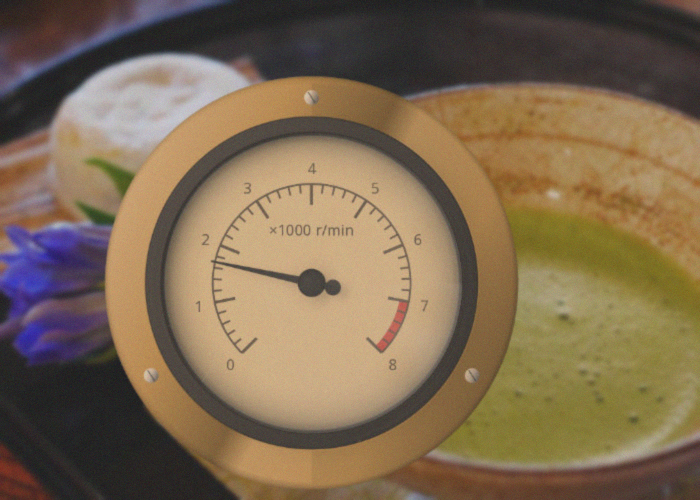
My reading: 1700 rpm
